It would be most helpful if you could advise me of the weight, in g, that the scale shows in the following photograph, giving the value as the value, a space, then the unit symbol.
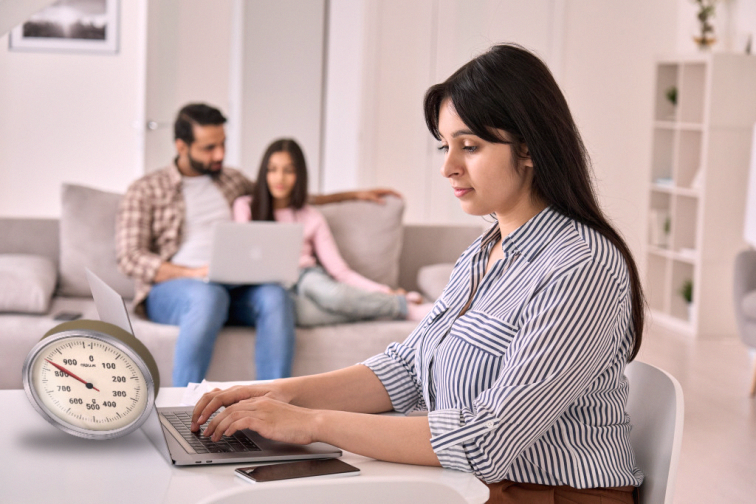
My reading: 850 g
